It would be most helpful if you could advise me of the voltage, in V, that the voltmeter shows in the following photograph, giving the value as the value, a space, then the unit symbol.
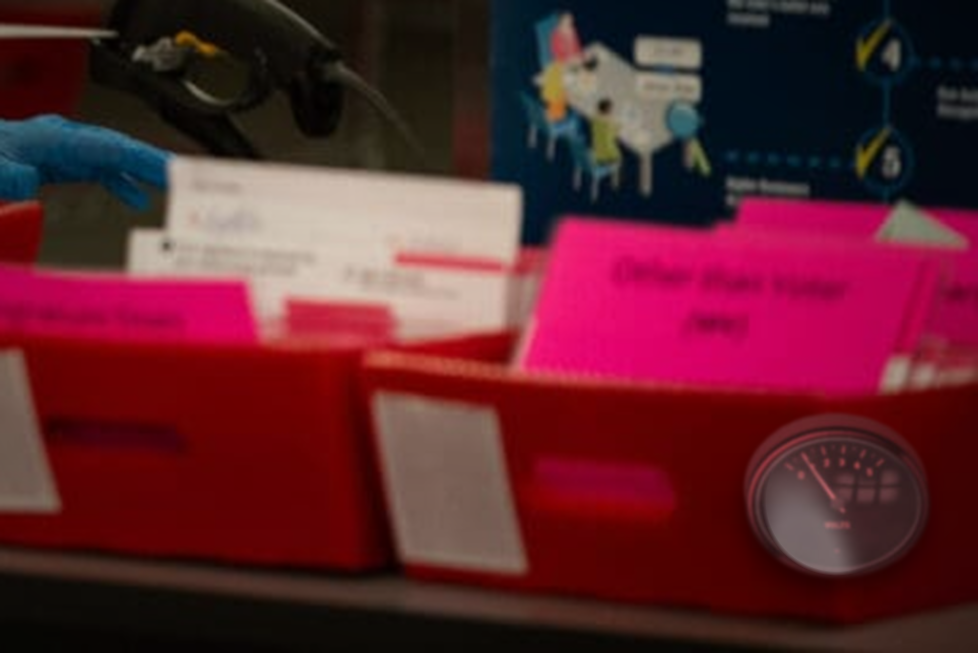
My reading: 1 V
